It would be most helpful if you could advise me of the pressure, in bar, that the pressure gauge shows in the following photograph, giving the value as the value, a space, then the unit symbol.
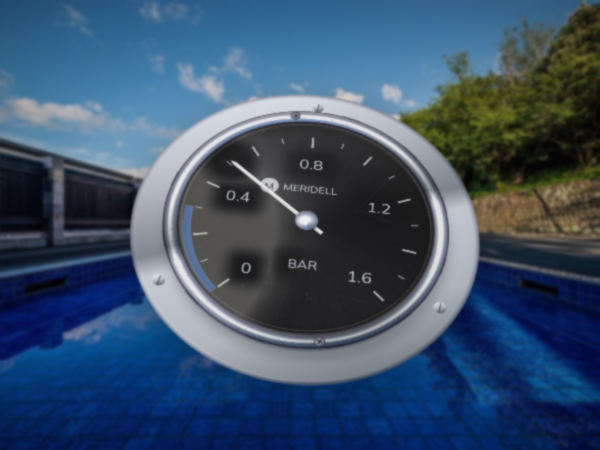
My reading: 0.5 bar
